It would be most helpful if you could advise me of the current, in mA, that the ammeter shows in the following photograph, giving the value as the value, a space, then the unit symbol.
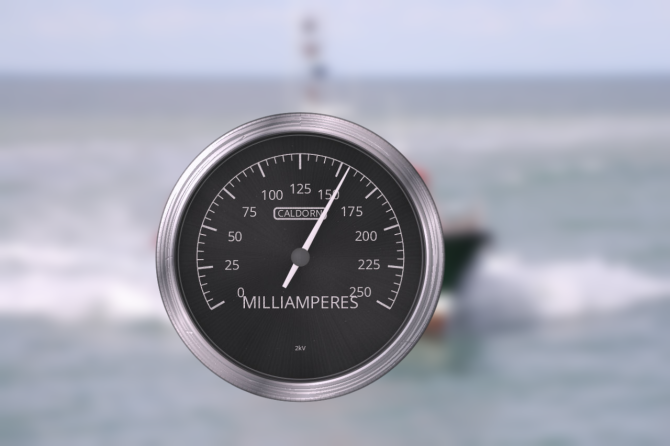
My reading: 155 mA
